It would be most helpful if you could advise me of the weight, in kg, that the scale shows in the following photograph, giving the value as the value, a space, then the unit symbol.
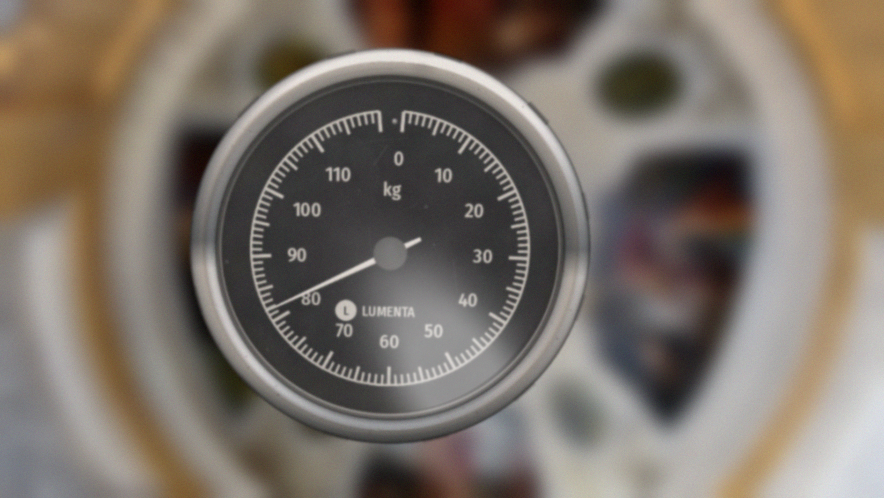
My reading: 82 kg
